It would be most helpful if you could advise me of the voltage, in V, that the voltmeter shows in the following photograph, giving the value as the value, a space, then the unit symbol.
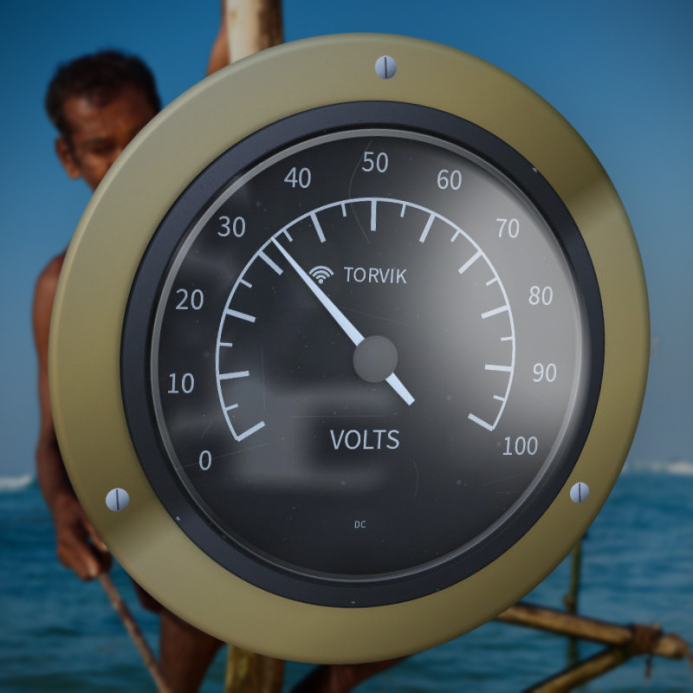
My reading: 32.5 V
